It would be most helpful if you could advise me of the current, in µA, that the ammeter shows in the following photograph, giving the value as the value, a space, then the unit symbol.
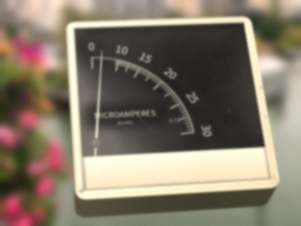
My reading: 5 µA
